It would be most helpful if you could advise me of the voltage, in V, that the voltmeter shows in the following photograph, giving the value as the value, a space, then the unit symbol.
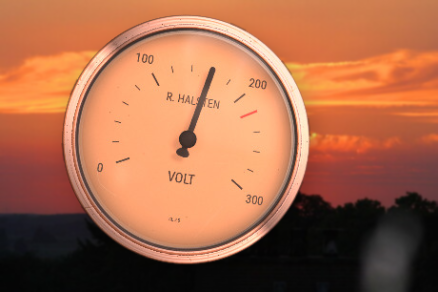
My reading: 160 V
